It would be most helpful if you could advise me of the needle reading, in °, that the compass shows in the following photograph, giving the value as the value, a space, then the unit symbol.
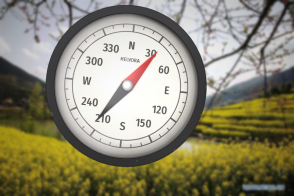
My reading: 35 °
